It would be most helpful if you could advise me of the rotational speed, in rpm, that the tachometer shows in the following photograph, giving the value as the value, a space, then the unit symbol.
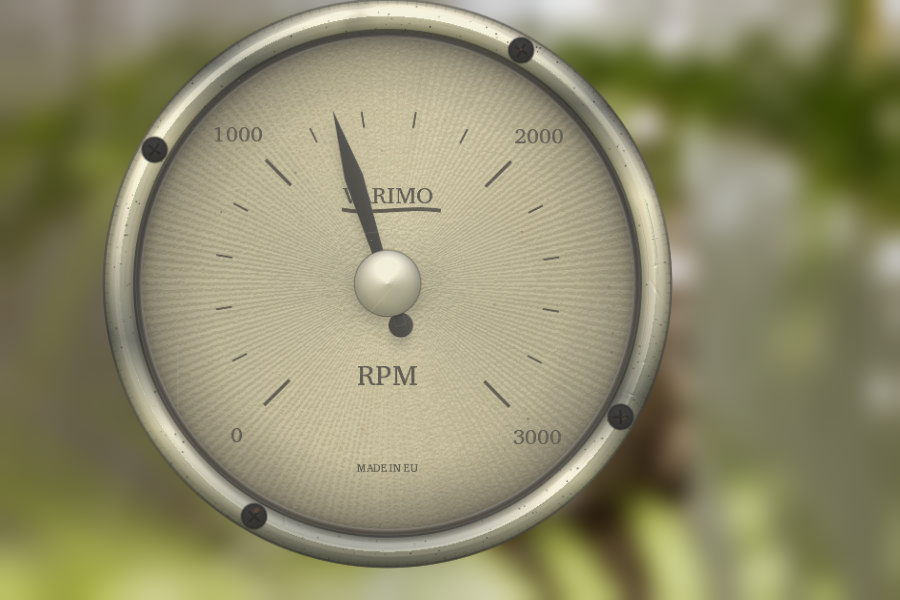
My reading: 1300 rpm
